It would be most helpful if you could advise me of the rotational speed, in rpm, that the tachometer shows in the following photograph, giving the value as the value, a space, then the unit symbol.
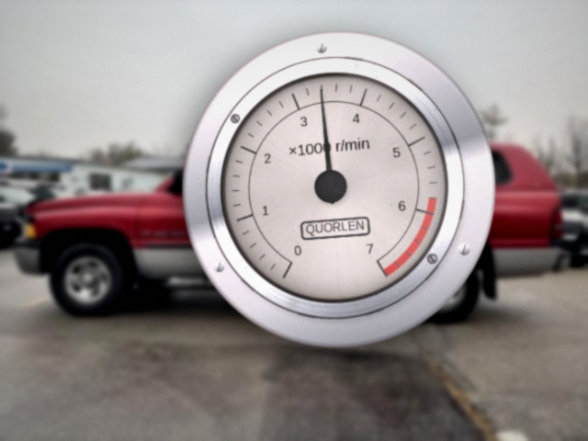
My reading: 3400 rpm
